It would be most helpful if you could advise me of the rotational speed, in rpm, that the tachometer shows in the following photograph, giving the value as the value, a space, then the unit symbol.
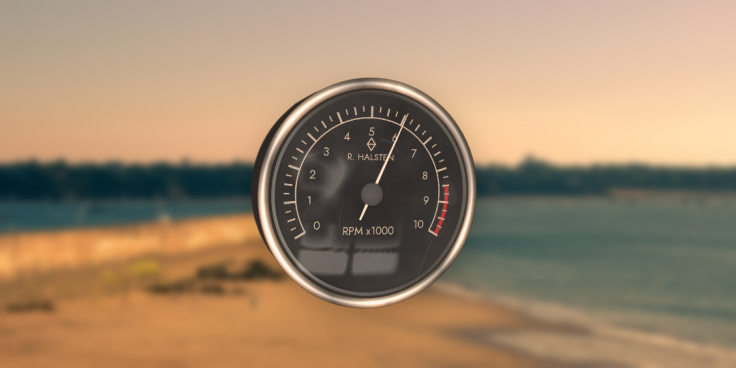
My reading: 6000 rpm
